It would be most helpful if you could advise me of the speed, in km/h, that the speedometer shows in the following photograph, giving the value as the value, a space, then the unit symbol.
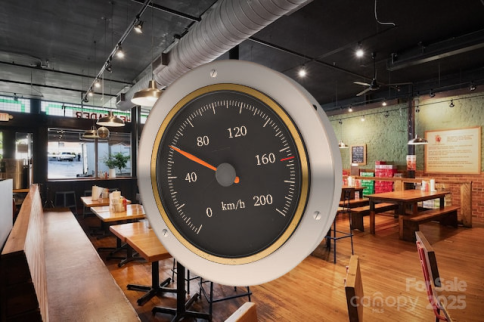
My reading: 60 km/h
